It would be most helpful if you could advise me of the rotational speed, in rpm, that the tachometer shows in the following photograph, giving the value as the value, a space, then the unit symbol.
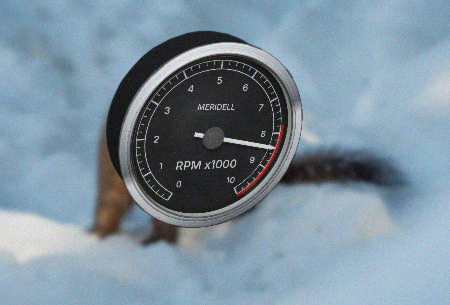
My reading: 8400 rpm
